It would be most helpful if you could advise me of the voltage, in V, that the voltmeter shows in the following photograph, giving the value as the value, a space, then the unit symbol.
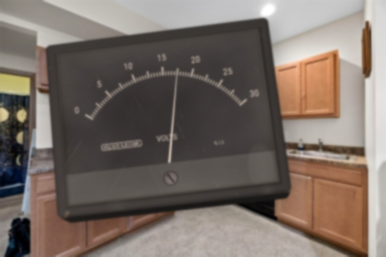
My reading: 17.5 V
